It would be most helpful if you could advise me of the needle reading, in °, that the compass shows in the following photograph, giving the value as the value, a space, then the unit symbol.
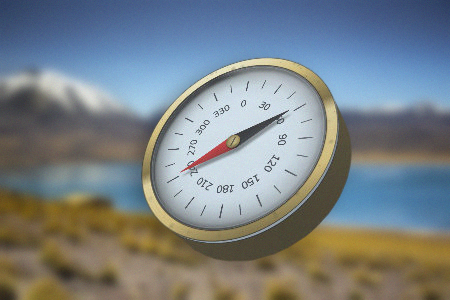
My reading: 240 °
